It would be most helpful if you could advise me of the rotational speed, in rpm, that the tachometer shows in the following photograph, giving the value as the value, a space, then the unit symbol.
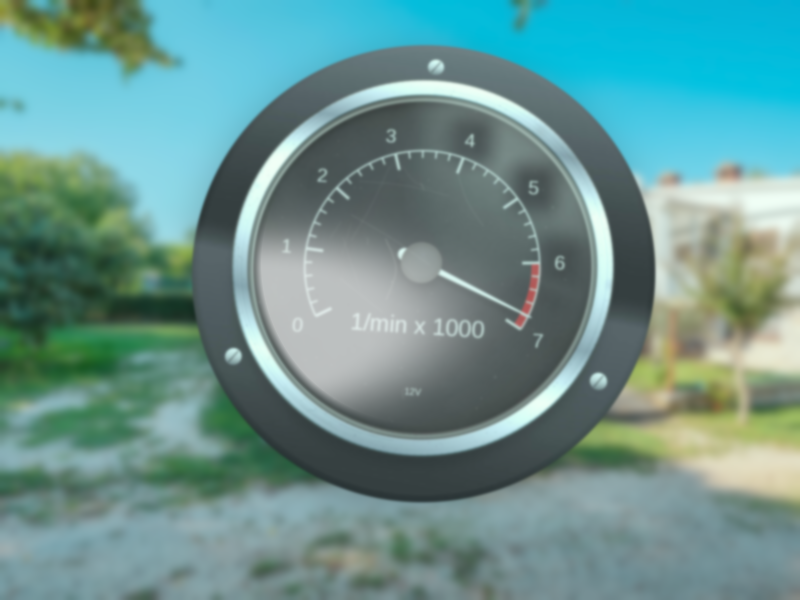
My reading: 6800 rpm
